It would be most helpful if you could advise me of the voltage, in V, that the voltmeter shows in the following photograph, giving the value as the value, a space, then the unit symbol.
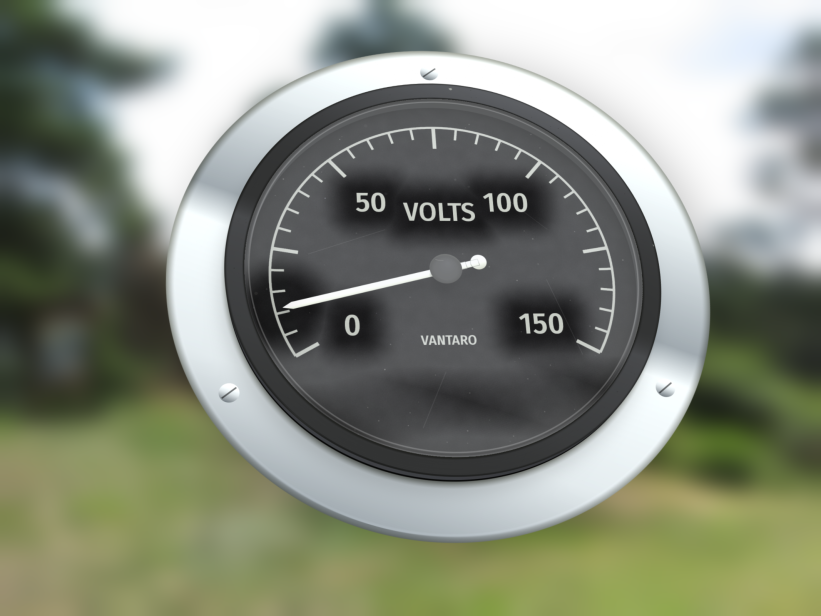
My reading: 10 V
